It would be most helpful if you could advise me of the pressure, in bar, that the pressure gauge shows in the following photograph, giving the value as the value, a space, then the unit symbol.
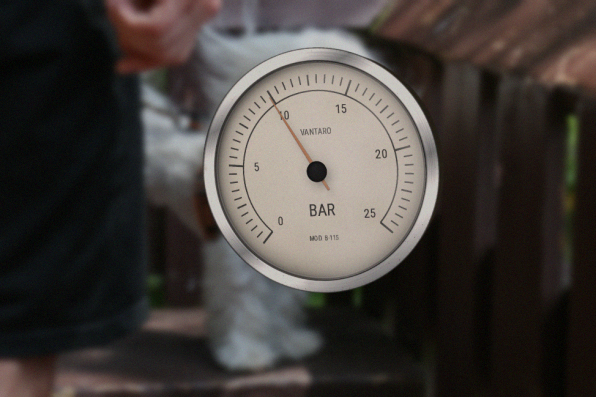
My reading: 10 bar
